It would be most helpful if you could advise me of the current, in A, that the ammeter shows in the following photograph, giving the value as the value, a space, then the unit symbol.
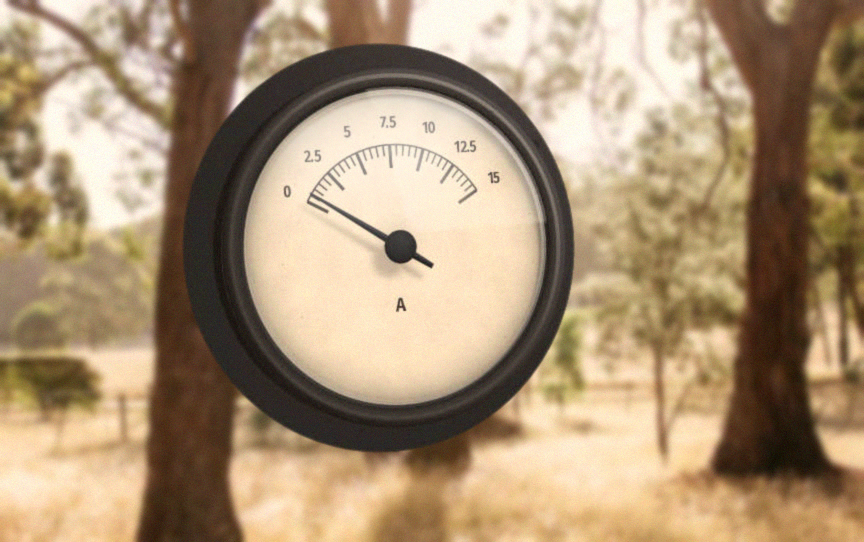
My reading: 0.5 A
